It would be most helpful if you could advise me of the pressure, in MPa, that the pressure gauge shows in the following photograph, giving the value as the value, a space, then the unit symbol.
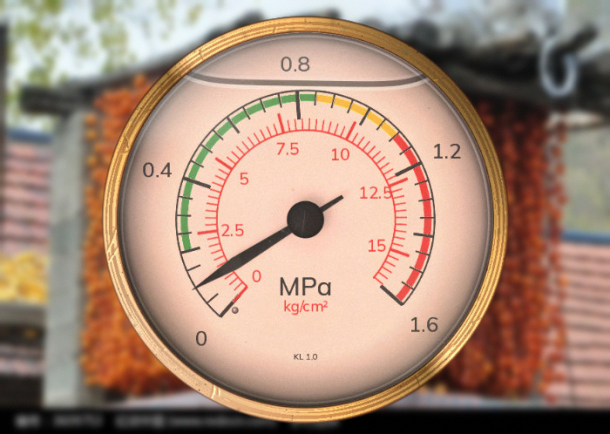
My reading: 0.1 MPa
